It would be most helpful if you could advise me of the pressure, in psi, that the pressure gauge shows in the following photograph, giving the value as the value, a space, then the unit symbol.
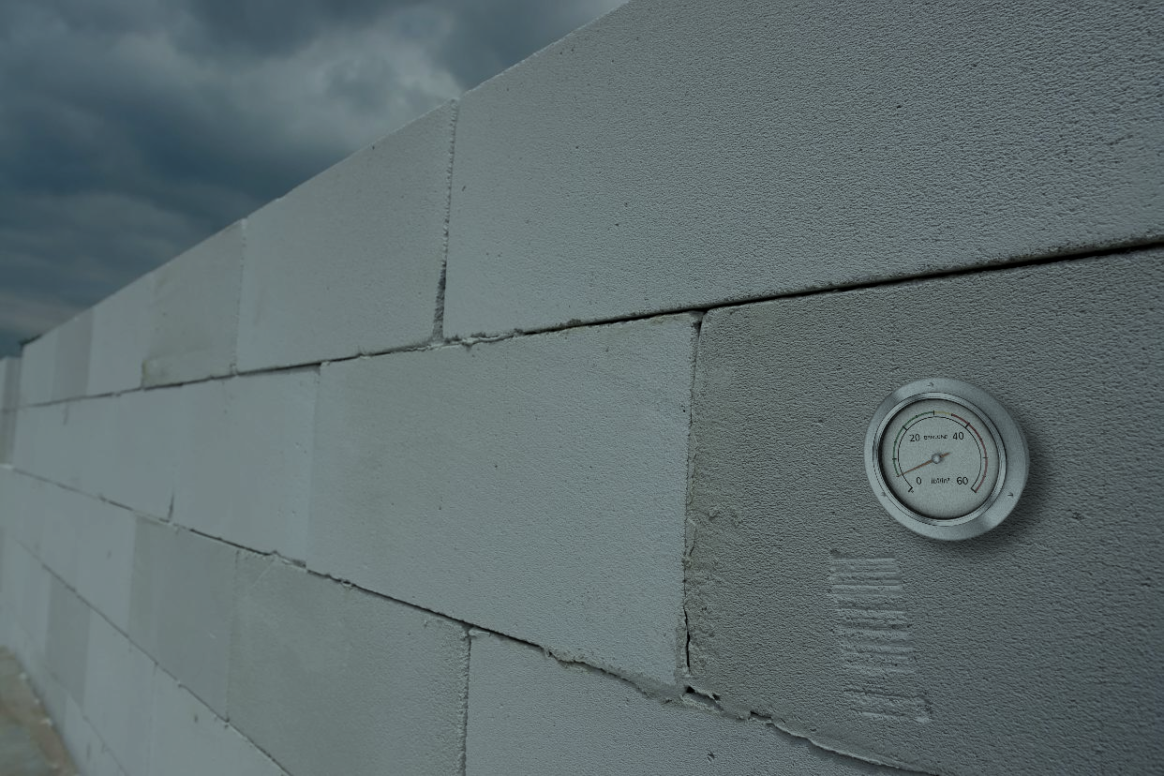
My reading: 5 psi
